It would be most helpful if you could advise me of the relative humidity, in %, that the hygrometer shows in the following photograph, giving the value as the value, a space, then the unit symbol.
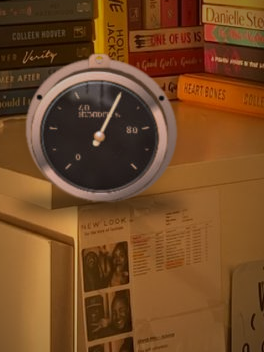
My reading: 60 %
